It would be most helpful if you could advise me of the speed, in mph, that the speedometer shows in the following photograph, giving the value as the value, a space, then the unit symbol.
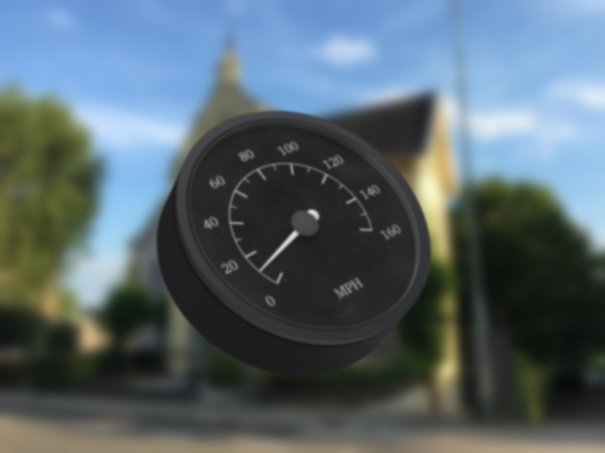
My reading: 10 mph
